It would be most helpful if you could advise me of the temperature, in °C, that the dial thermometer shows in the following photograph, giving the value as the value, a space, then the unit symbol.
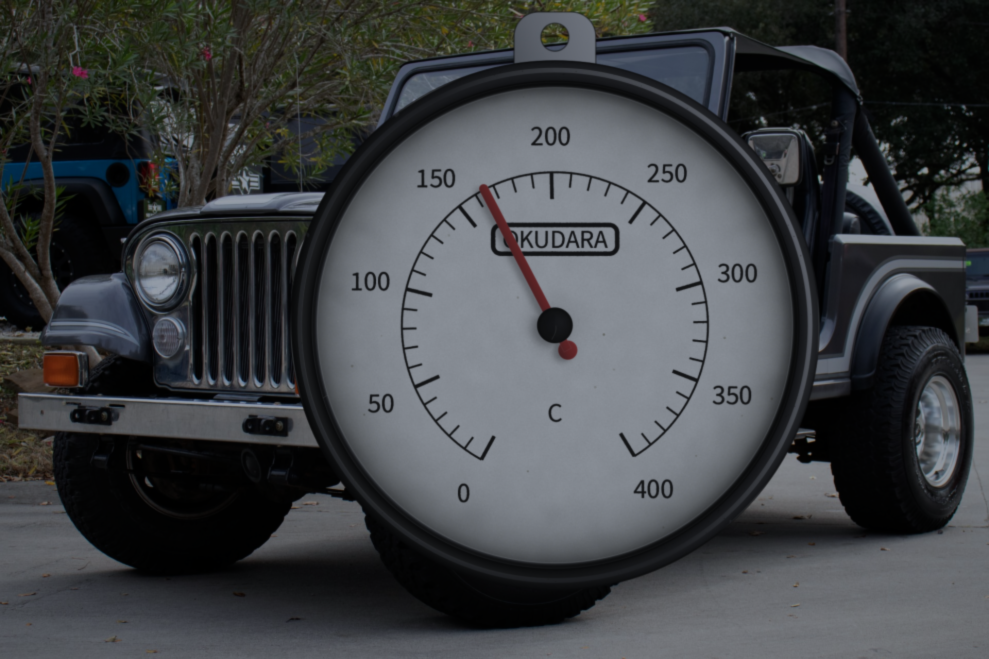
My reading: 165 °C
